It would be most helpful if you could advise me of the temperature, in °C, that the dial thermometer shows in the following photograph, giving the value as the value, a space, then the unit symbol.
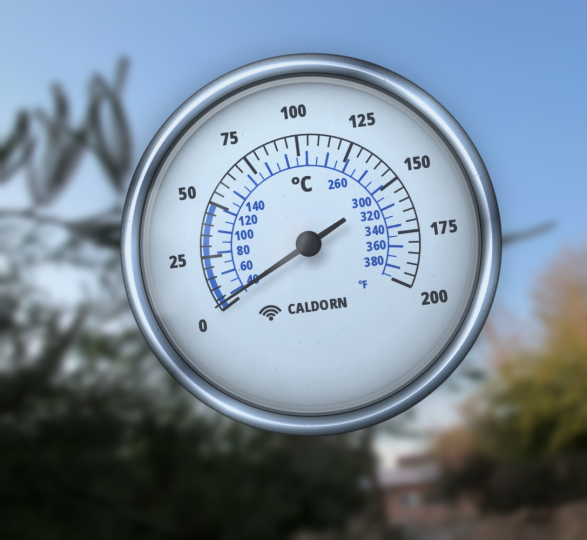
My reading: 2.5 °C
